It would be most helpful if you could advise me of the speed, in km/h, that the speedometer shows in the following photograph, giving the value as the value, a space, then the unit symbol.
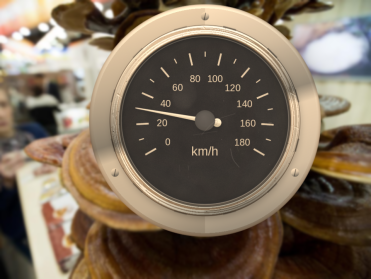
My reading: 30 km/h
